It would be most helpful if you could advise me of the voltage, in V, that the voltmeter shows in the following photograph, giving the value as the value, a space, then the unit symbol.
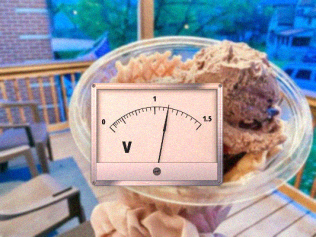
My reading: 1.15 V
